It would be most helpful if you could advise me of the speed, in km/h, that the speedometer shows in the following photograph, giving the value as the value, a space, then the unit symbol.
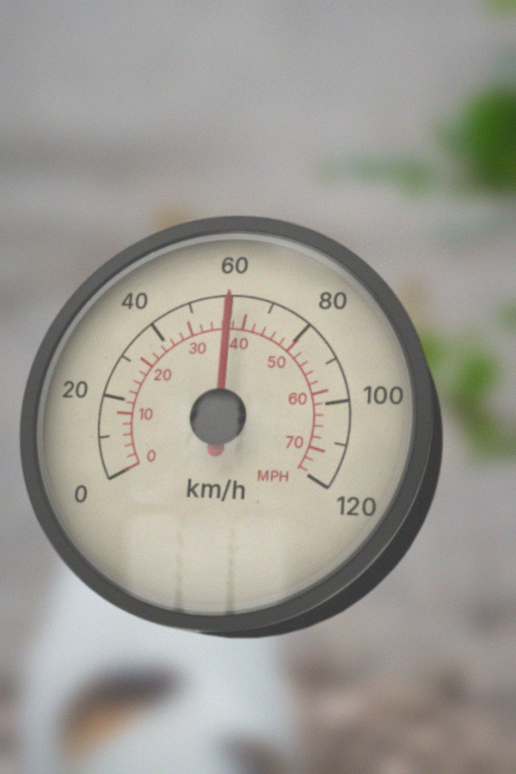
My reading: 60 km/h
